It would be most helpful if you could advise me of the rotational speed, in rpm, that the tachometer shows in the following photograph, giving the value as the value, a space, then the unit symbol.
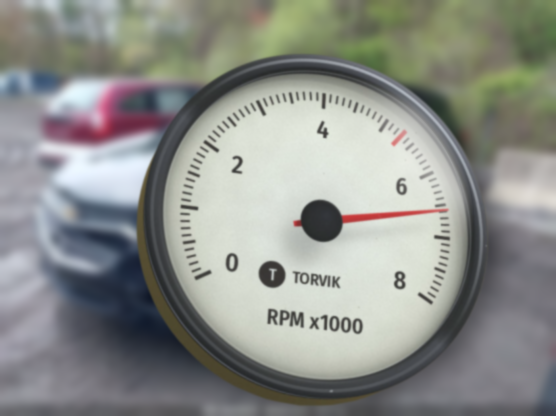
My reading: 6600 rpm
